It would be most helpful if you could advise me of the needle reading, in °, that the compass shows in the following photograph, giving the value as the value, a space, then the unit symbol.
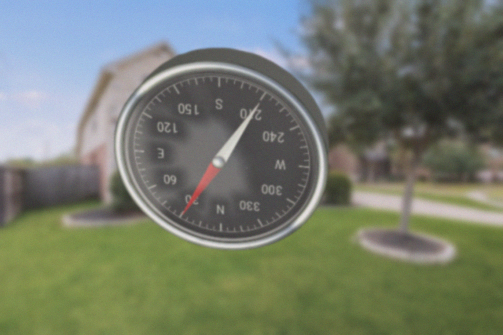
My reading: 30 °
